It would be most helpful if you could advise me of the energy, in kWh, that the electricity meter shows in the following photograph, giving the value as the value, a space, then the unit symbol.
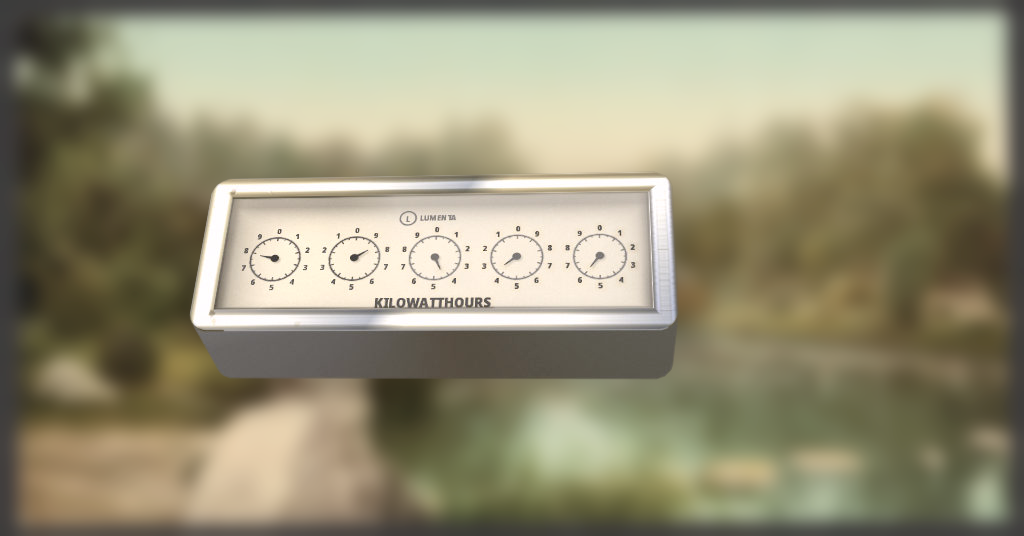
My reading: 78436 kWh
